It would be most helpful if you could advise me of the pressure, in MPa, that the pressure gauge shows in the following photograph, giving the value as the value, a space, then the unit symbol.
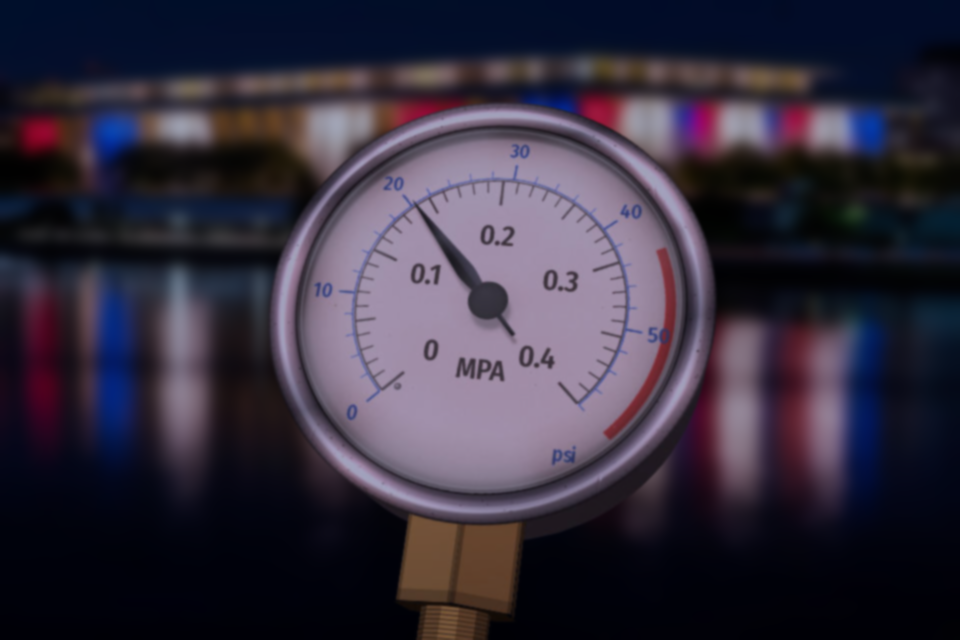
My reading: 0.14 MPa
